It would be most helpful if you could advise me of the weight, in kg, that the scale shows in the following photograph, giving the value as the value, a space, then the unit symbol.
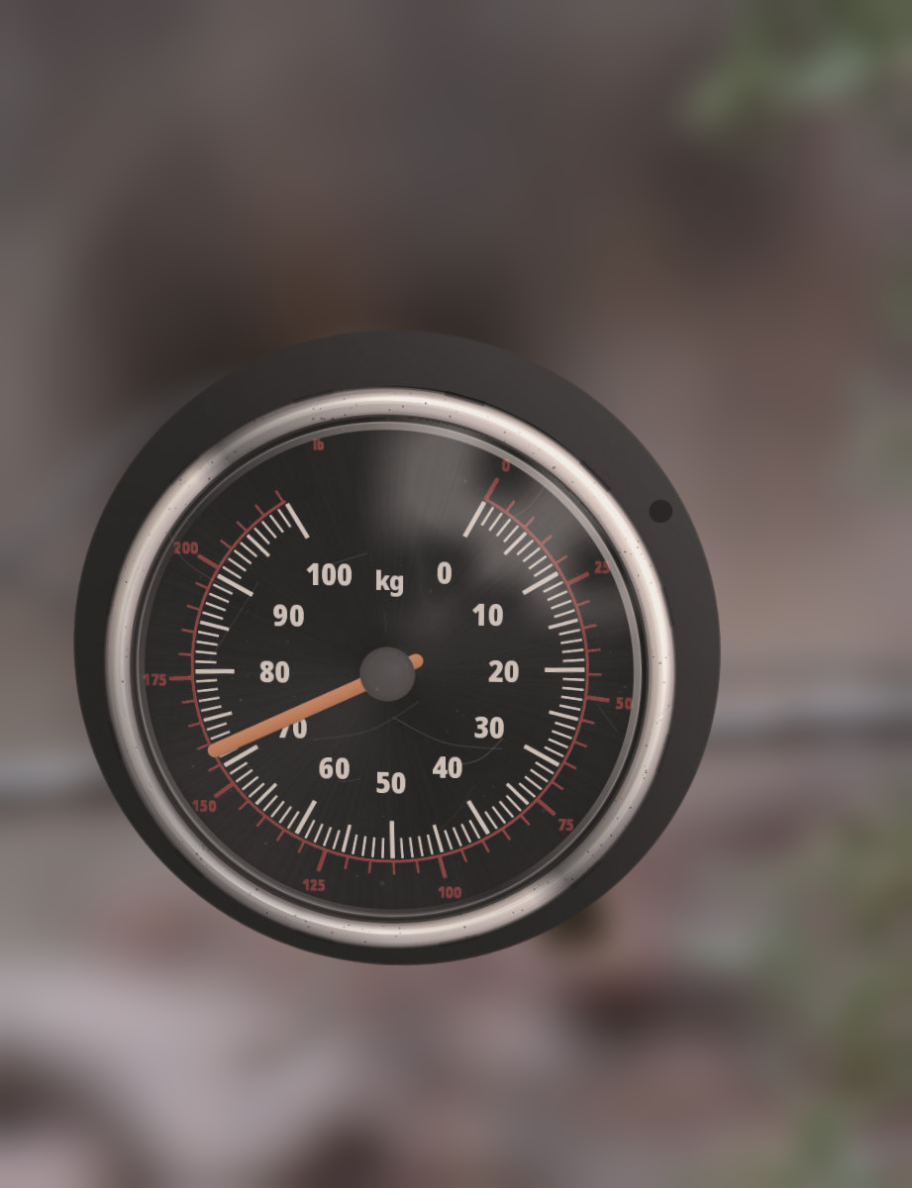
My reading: 72 kg
